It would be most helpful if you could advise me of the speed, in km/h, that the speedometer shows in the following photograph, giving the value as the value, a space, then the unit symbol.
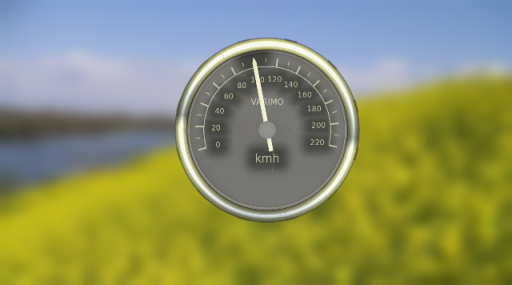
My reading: 100 km/h
